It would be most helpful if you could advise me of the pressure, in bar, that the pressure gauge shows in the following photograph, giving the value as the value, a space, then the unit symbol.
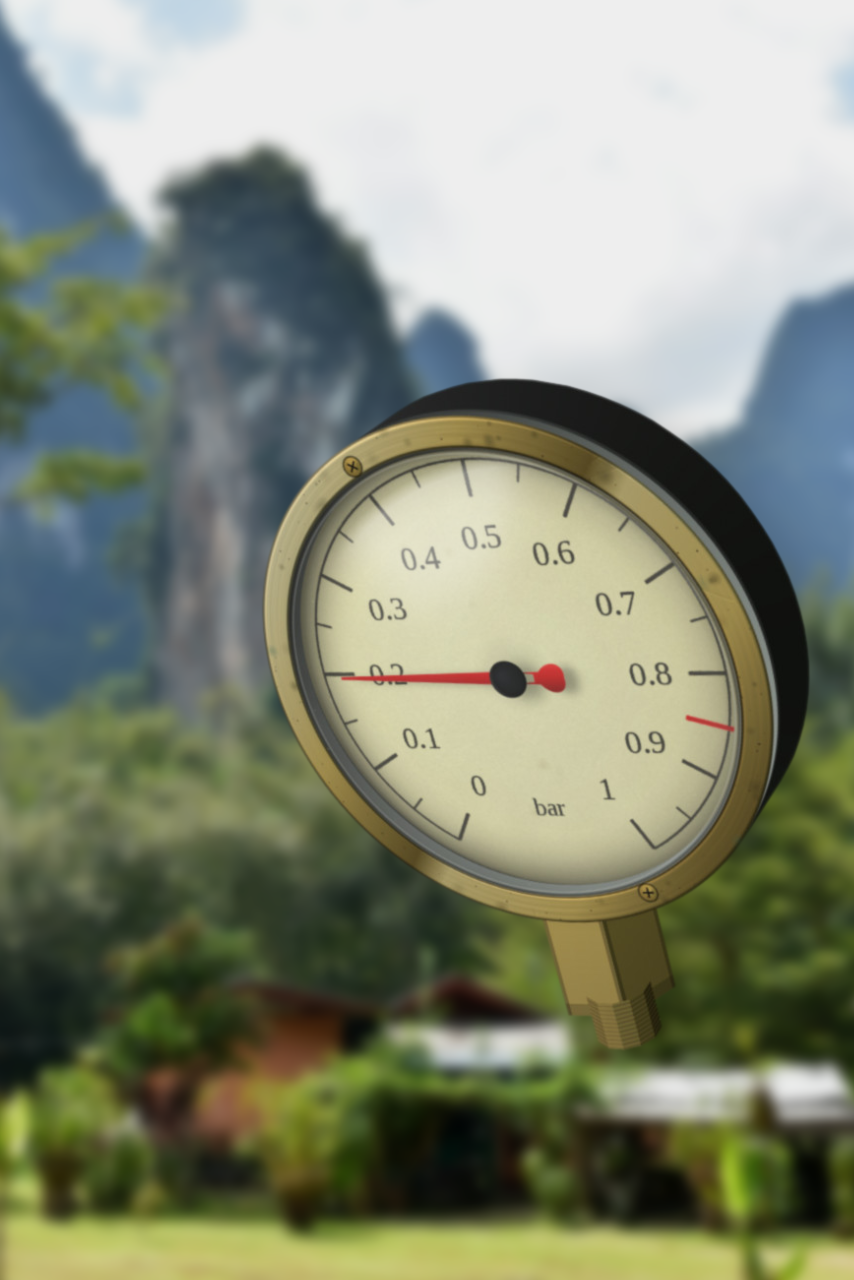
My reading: 0.2 bar
